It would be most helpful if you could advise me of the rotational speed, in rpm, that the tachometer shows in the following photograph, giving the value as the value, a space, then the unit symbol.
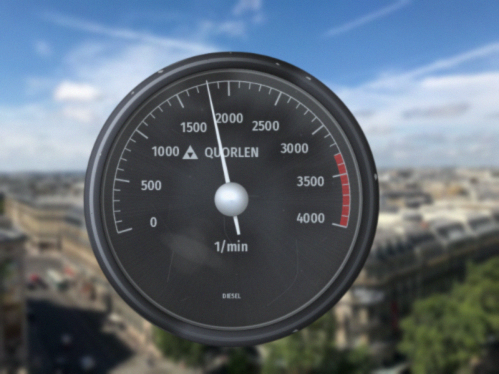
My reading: 1800 rpm
